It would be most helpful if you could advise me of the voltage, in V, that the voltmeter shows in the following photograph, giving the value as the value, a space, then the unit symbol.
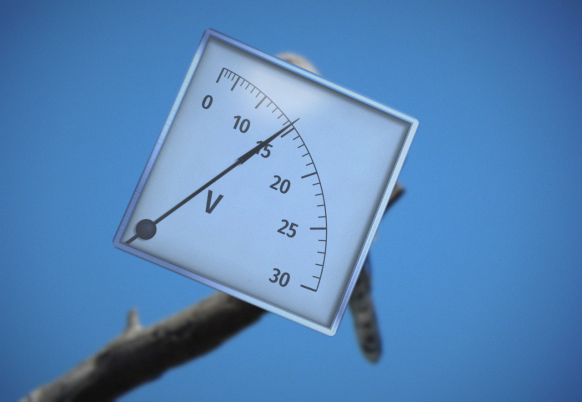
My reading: 14.5 V
